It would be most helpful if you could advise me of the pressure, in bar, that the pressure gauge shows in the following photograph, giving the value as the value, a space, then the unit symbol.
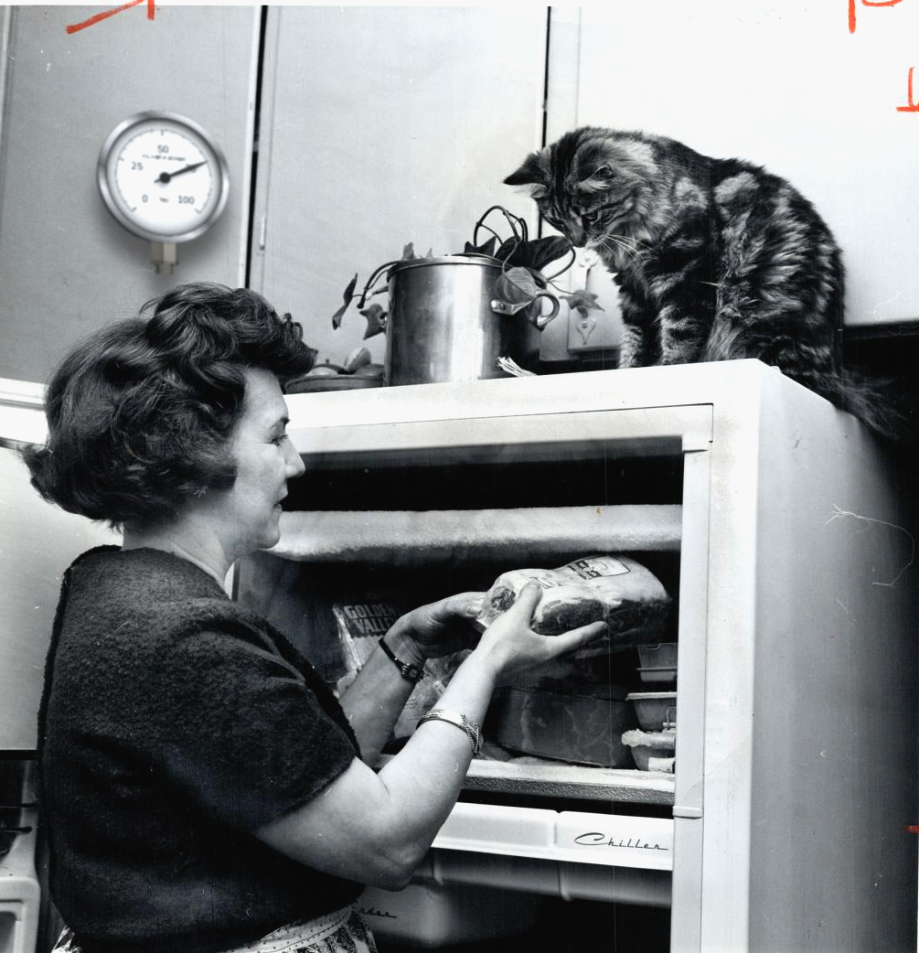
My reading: 75 bar
